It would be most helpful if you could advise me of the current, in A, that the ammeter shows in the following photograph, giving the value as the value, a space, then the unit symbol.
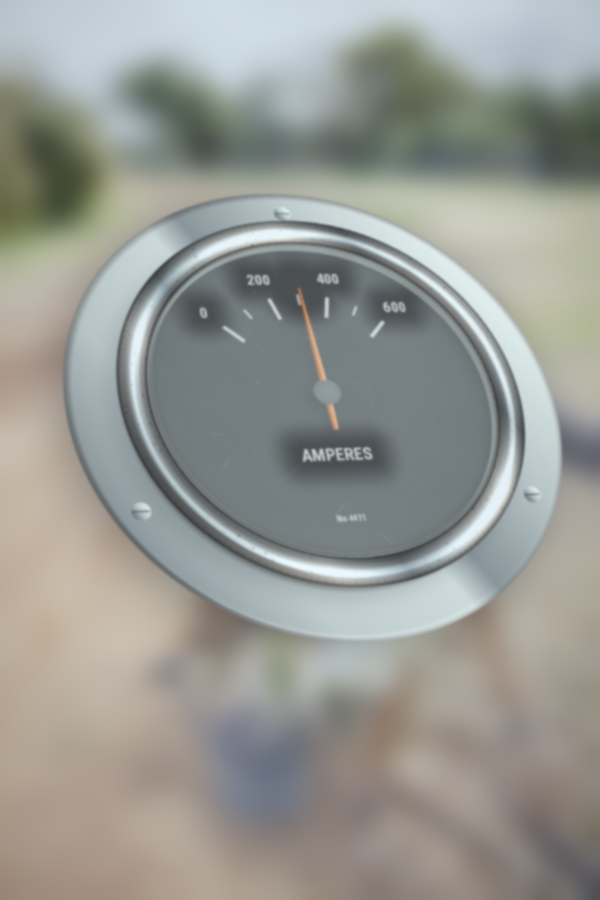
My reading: 300 A
